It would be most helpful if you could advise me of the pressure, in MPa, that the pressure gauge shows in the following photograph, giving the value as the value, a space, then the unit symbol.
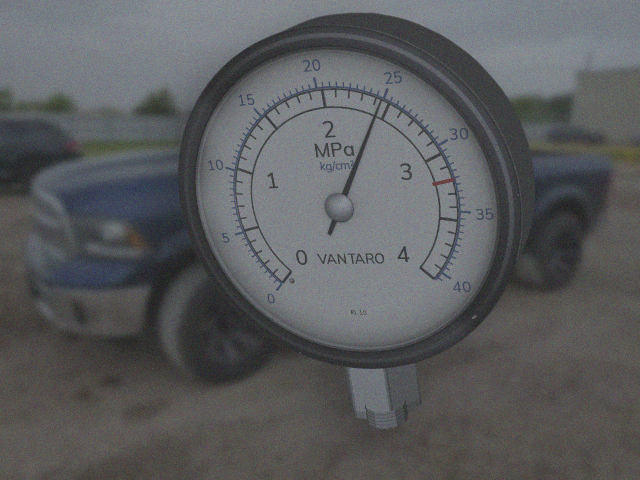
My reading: 2.45 MPa
